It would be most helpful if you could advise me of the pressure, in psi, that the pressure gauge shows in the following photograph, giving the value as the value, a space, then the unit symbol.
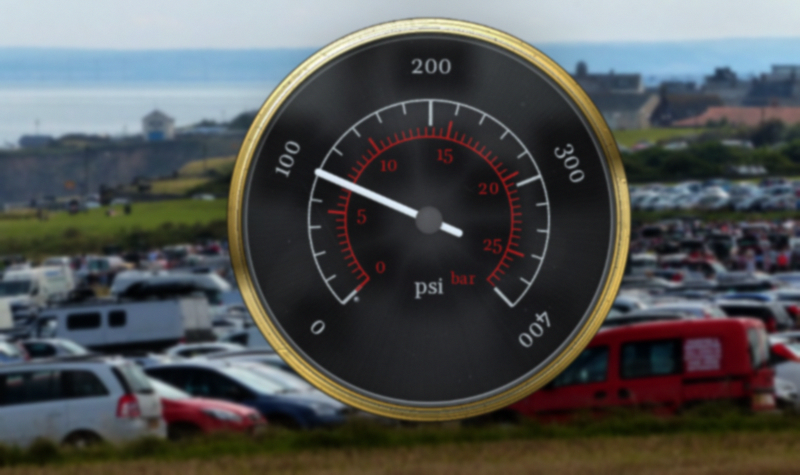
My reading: 100 psi
